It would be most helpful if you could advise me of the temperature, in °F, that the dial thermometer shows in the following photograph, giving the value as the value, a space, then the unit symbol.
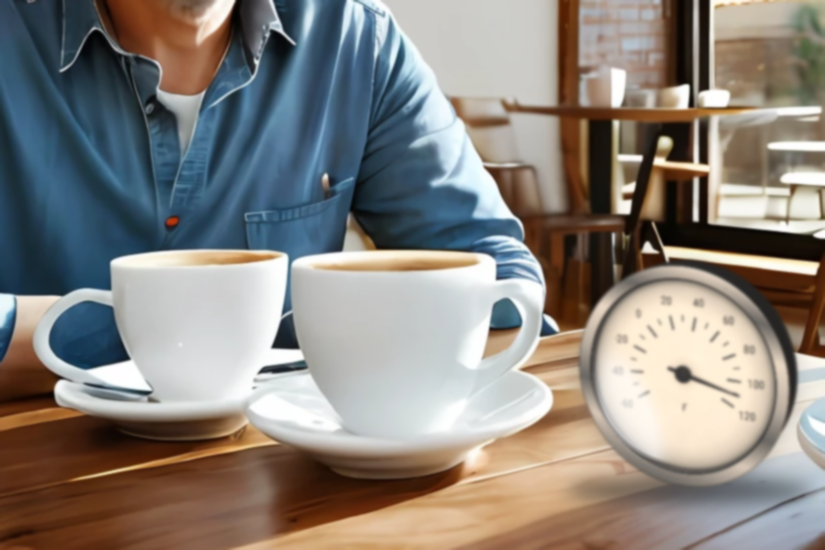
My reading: 110 °F
